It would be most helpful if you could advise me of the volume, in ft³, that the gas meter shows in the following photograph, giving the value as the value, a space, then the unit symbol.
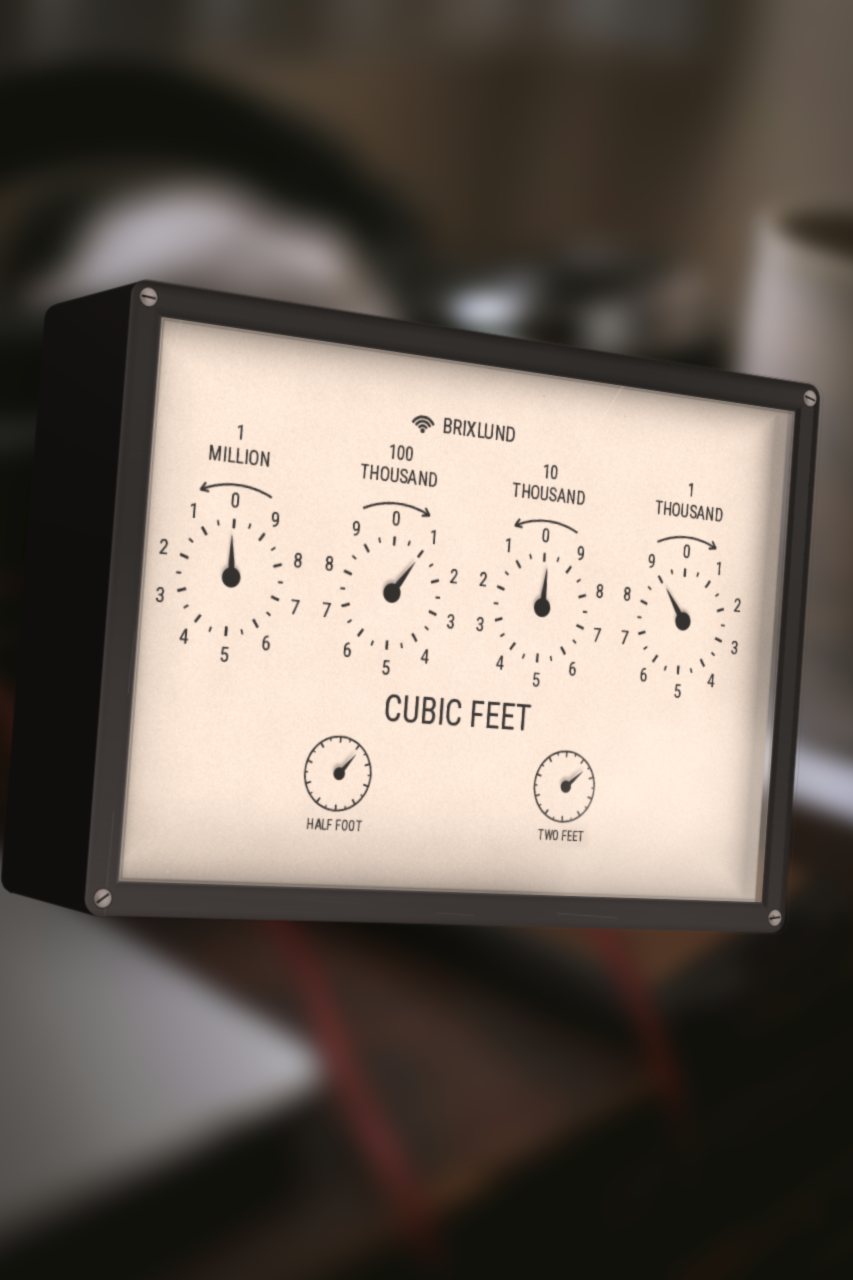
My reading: 9900 ft³
